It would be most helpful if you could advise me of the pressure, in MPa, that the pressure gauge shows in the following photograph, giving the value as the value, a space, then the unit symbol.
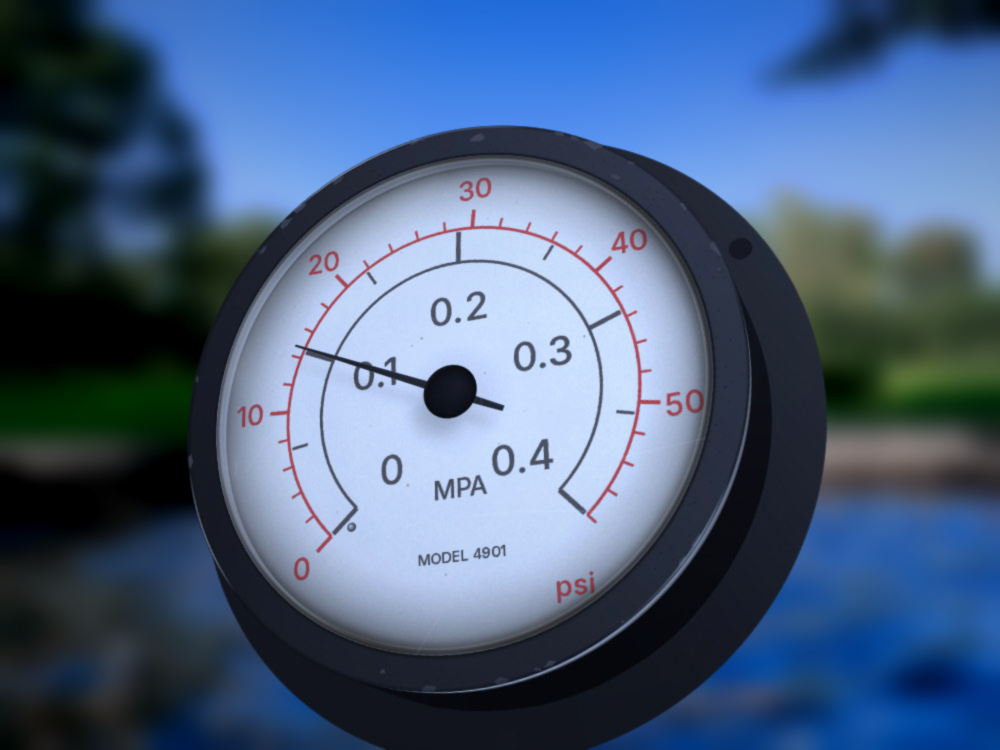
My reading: 0.1 MPa
